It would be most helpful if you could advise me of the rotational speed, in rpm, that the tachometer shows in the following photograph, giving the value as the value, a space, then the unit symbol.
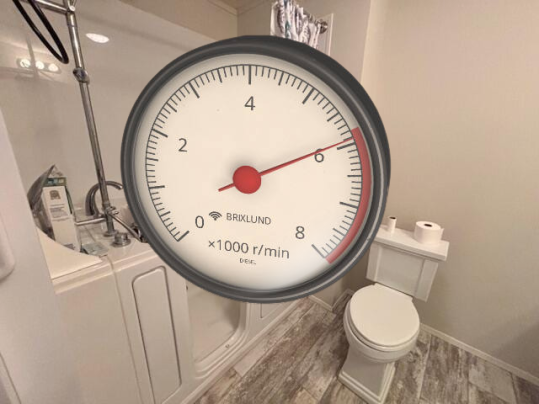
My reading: 5900 rpm
